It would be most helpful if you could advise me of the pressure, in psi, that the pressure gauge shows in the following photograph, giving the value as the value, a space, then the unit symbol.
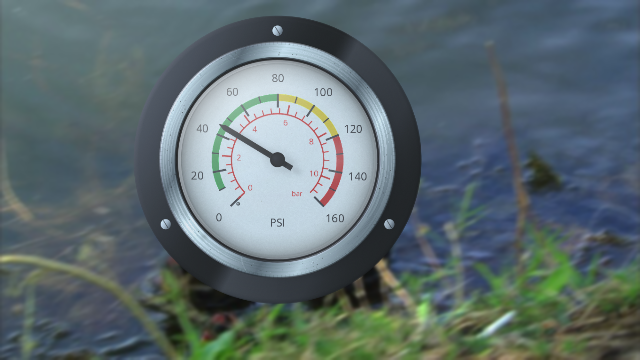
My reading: 45 psi
